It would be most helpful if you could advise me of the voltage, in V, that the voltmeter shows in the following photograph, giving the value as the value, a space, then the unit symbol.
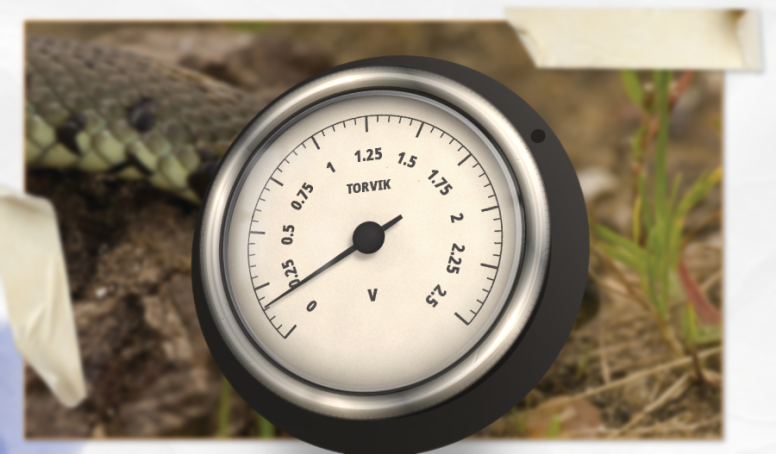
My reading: 0.15 V
